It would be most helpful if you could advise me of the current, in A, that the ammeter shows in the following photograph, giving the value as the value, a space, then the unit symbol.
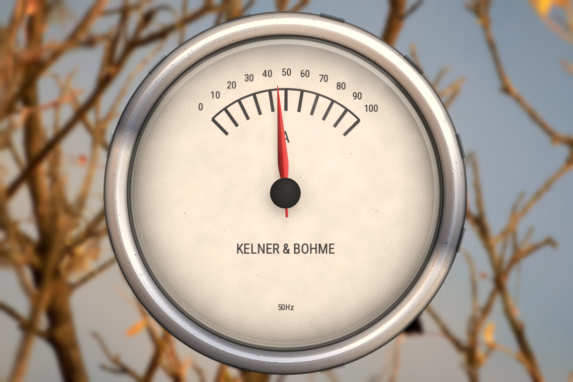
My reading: 45 A
